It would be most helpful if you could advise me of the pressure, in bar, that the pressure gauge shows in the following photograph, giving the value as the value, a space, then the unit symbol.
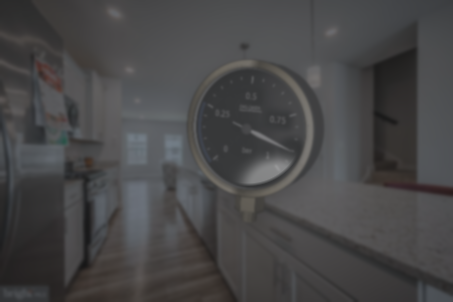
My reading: 0.9 bar
